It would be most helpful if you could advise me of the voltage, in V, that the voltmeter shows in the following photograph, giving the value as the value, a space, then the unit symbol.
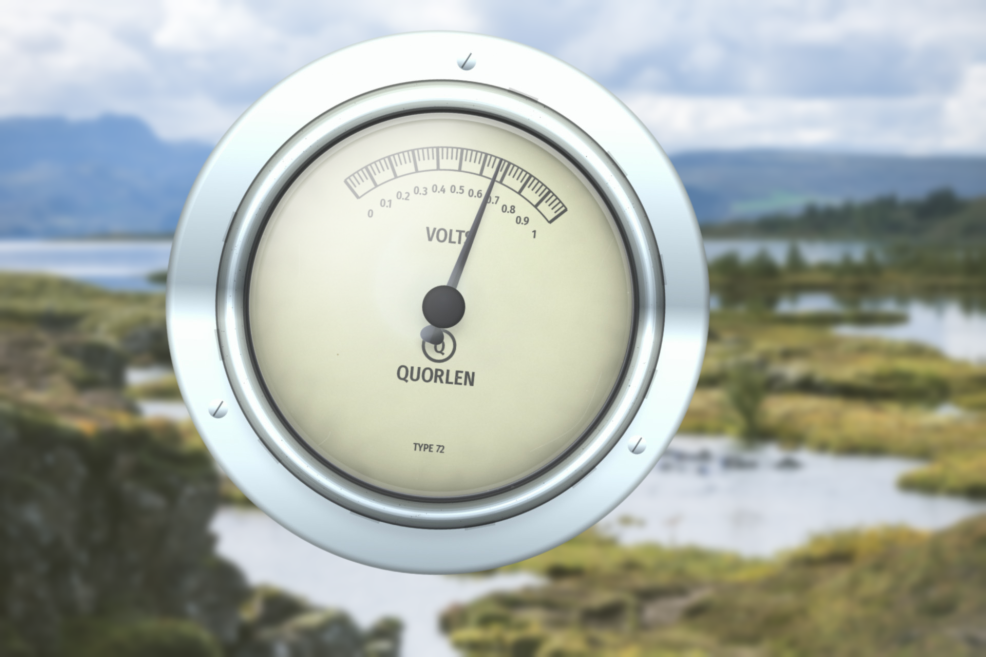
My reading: 0.66 V
